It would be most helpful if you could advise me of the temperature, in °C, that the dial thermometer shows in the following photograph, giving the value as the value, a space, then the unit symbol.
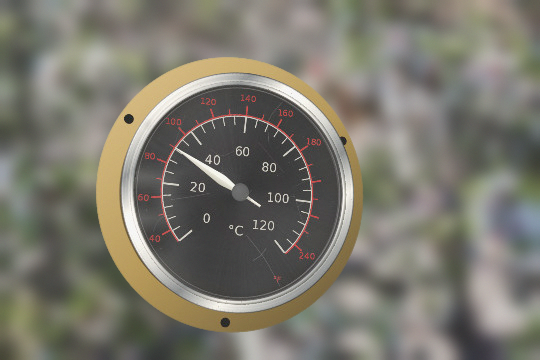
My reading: 32 °C
